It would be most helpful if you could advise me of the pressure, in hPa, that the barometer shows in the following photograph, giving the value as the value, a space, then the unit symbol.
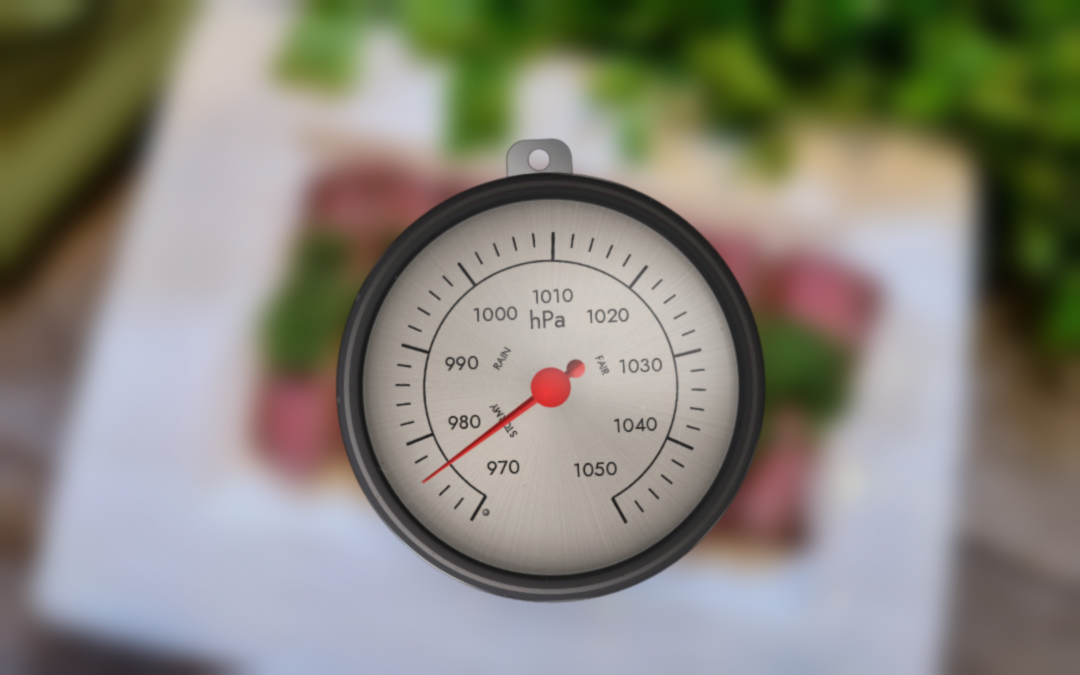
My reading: 976 hPa
